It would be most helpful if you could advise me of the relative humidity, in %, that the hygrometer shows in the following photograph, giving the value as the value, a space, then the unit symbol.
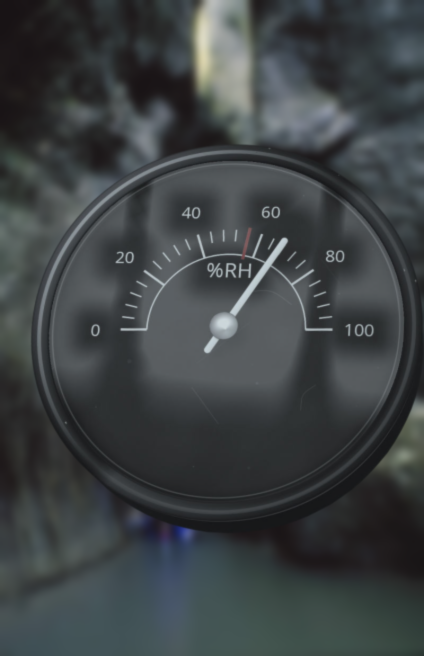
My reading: 68 %
